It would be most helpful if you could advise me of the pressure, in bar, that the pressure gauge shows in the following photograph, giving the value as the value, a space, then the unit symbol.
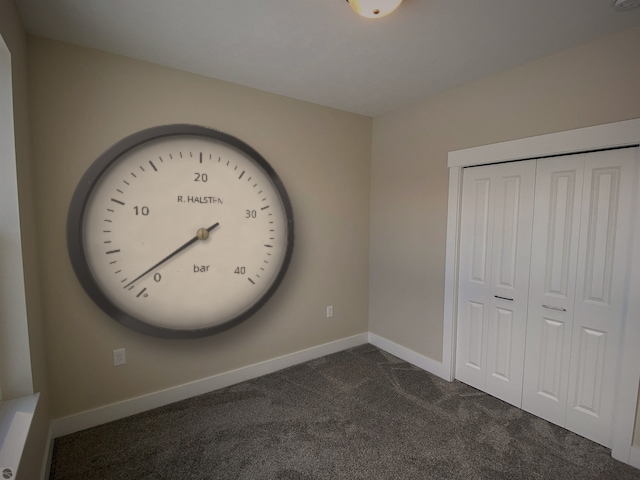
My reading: 1.5 bar
